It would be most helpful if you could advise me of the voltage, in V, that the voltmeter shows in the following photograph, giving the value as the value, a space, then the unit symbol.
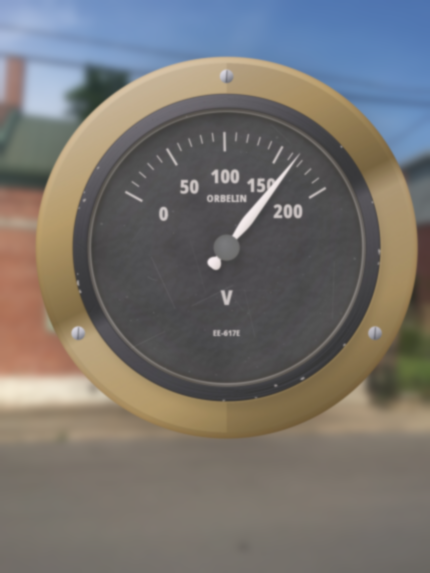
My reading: 165 V
